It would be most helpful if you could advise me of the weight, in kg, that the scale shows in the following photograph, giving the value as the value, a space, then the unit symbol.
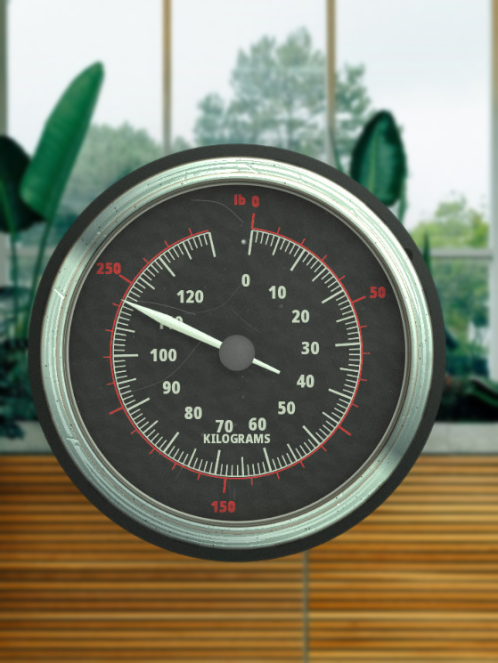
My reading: 110 kg
